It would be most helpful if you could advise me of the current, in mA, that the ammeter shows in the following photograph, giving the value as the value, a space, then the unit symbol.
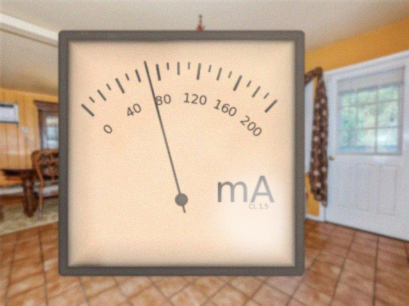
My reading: 70 mA
